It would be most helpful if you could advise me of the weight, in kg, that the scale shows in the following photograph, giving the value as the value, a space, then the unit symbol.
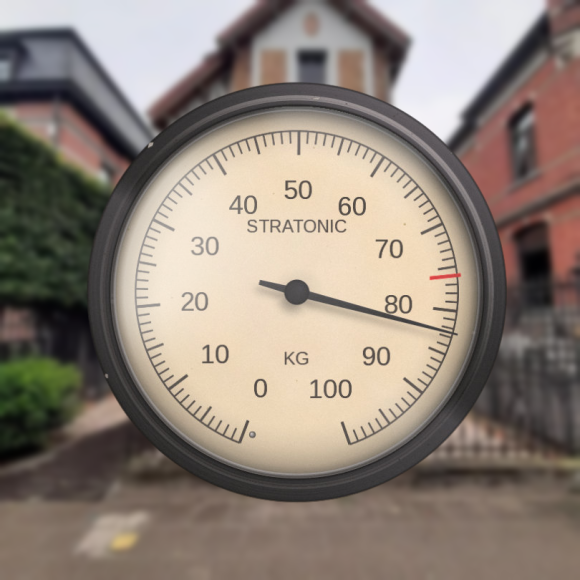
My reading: 82.5 kg
